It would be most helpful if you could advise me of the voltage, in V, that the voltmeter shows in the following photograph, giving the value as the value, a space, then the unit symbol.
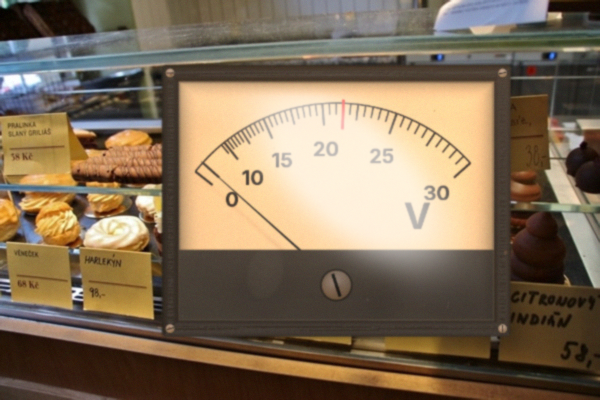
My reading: 5 V
